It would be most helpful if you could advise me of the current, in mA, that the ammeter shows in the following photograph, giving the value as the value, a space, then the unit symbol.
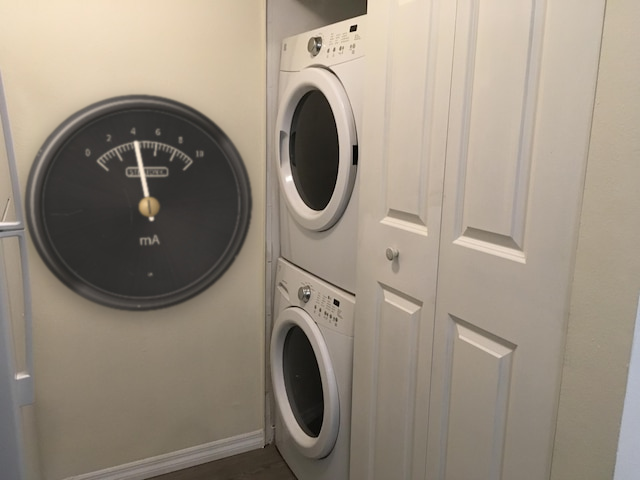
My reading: 4 mA
